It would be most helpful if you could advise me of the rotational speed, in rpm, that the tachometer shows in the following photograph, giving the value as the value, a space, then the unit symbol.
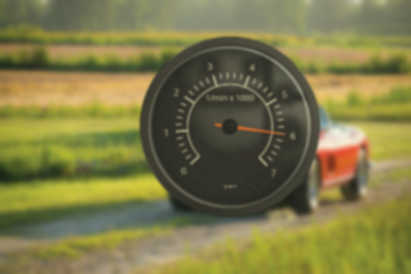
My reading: 6000 rpm
